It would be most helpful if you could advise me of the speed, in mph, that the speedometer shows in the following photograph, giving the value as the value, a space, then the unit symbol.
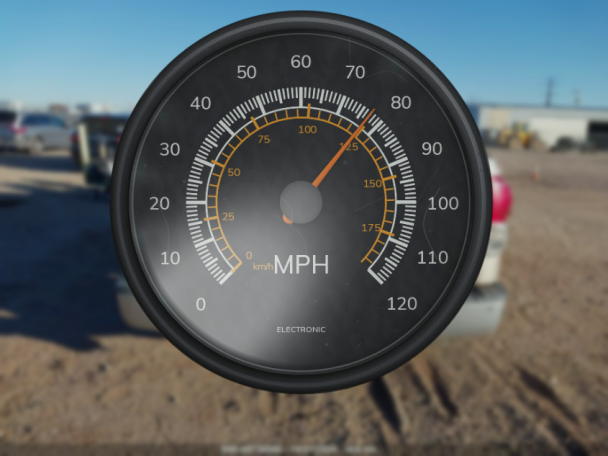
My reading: 77 mph
